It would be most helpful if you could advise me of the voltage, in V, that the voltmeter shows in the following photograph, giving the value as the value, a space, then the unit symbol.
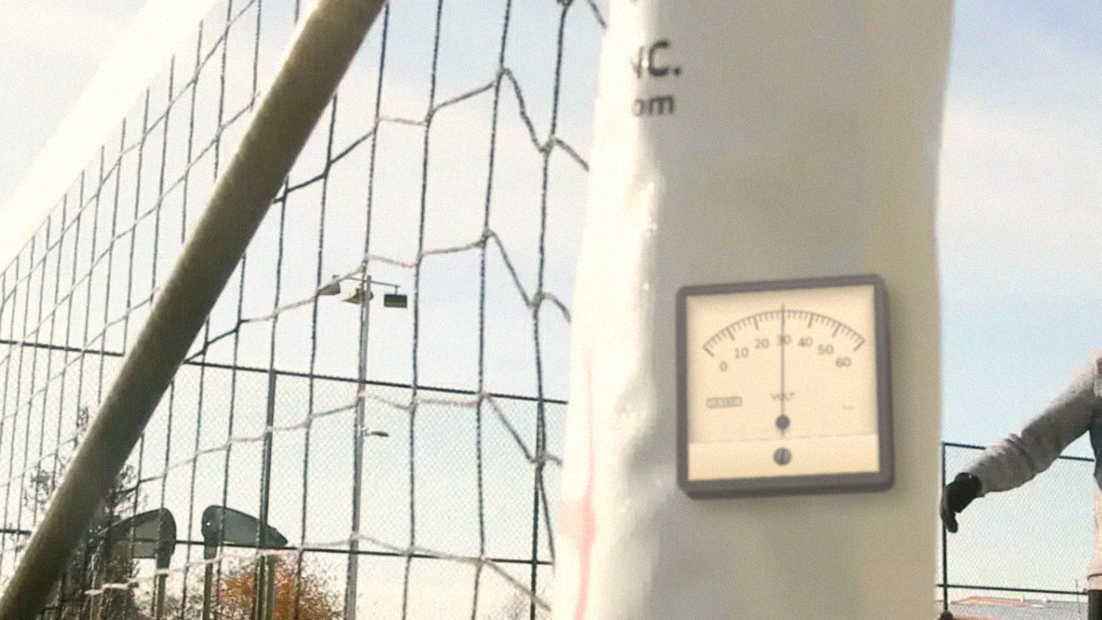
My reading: 30 V
